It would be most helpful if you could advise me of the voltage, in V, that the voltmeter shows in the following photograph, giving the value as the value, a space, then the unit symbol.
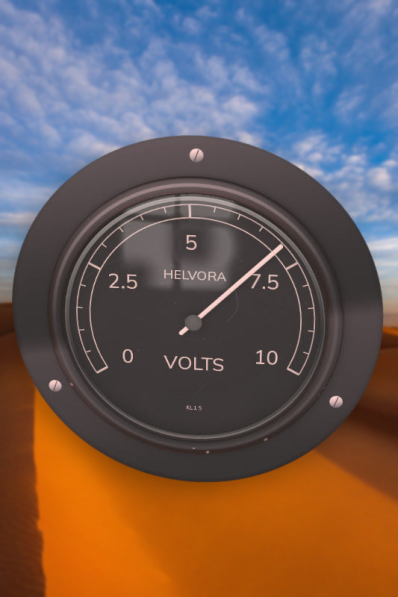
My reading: 7 V
